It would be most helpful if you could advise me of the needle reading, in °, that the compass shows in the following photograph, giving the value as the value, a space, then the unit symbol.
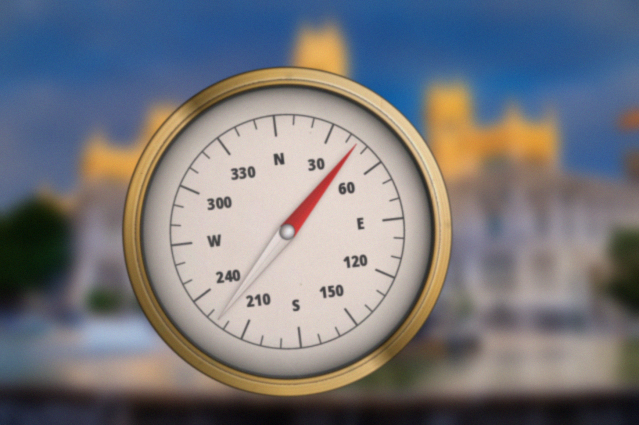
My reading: 45 °
